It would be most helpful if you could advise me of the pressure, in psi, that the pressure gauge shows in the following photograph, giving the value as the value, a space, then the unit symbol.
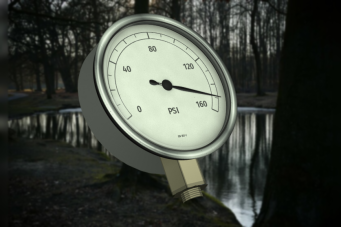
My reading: 150 psi
